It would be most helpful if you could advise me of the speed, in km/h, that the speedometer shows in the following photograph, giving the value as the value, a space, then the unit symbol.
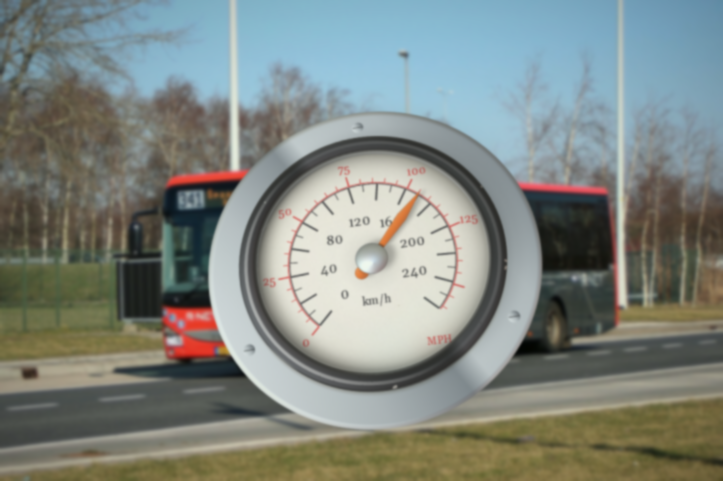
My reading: 170 km/h
